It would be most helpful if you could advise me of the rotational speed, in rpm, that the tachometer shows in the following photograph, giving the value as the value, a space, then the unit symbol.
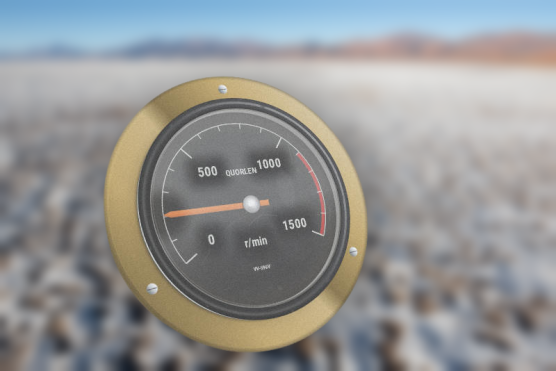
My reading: 200 rpm
